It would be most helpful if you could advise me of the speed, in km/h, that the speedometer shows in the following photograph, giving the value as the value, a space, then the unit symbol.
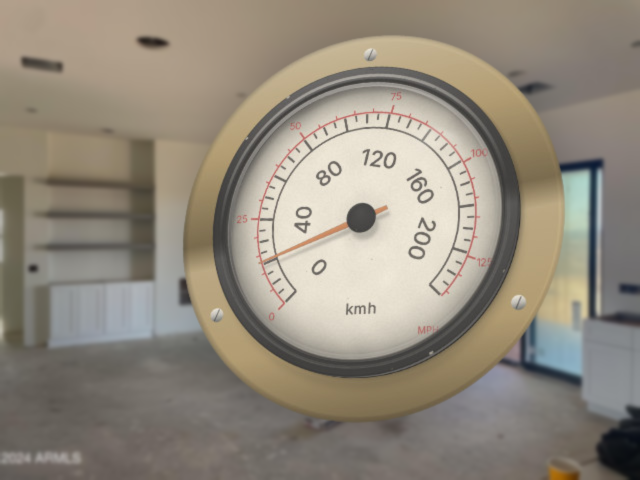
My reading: 20 km/h
